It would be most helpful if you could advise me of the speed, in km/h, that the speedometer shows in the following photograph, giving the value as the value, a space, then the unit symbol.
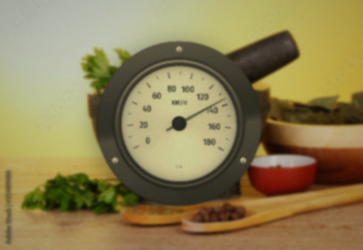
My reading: 135 km/h
